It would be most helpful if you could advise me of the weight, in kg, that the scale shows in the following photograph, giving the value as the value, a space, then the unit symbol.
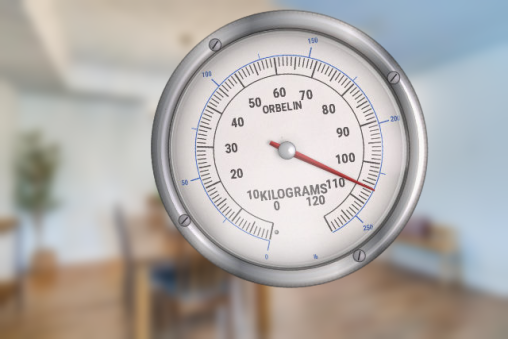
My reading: 106 kg
